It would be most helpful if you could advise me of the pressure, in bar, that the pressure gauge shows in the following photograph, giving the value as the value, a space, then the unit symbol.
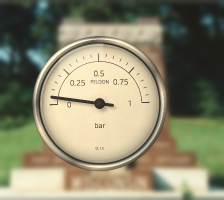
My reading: 0.05 bar
